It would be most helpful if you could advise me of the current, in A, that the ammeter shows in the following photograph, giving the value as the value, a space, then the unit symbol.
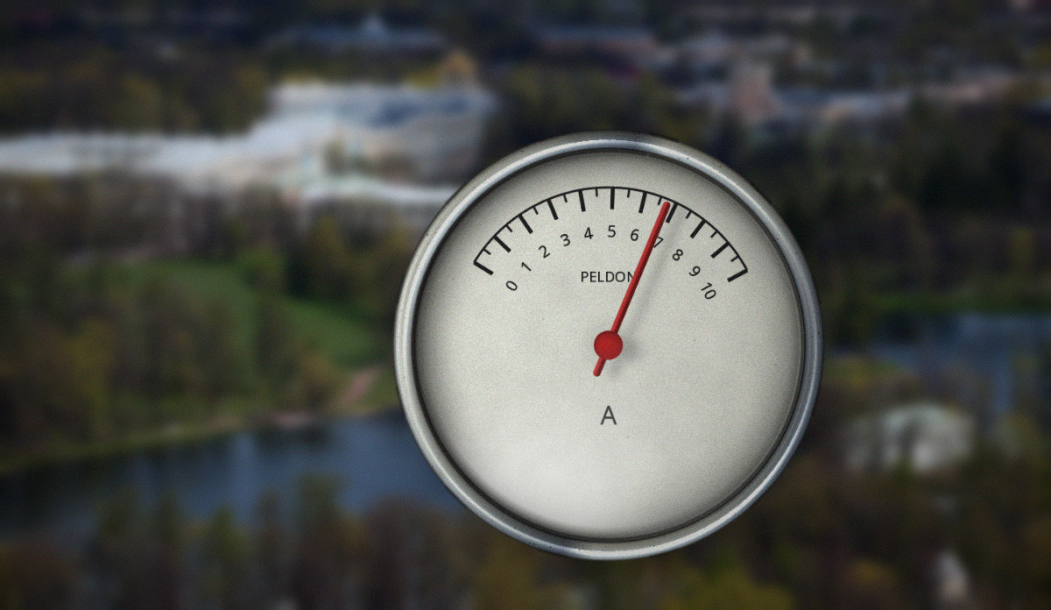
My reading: 6.75 A
